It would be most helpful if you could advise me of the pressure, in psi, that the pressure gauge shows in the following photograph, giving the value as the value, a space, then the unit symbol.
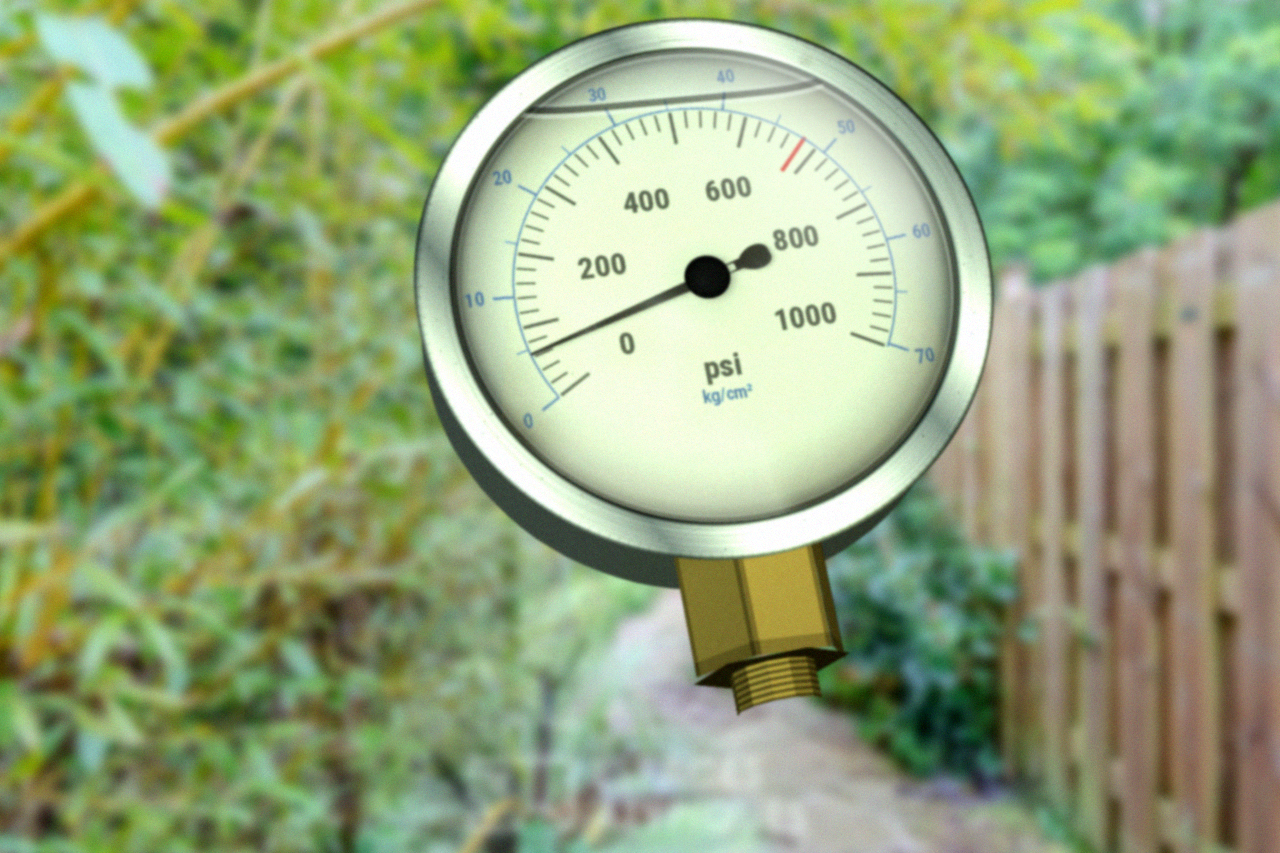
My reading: 60 psi
